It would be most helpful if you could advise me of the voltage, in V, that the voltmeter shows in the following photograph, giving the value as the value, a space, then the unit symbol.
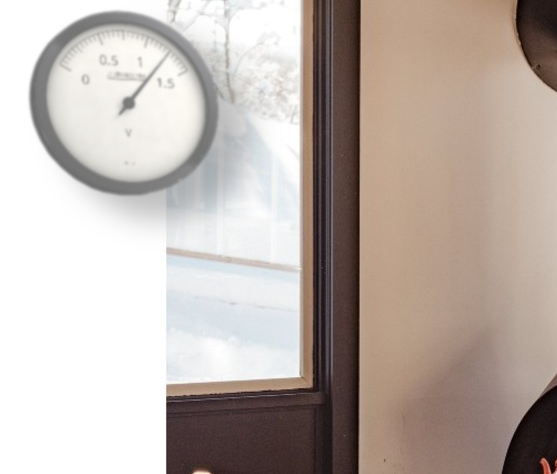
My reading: 1.25 V
